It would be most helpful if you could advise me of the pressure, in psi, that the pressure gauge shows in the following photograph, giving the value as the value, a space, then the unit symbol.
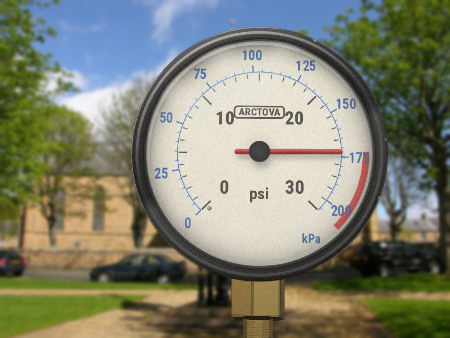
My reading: 25 psi
